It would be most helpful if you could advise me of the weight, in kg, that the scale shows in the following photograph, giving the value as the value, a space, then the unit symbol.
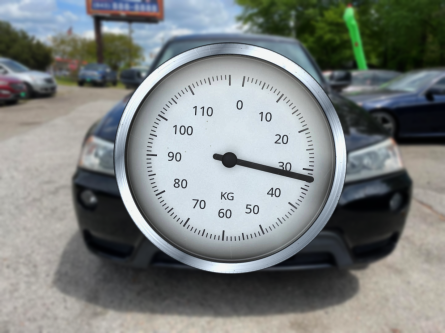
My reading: 32 kg
